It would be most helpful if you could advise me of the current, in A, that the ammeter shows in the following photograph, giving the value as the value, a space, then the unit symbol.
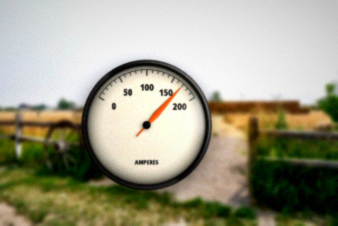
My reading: 170 A
